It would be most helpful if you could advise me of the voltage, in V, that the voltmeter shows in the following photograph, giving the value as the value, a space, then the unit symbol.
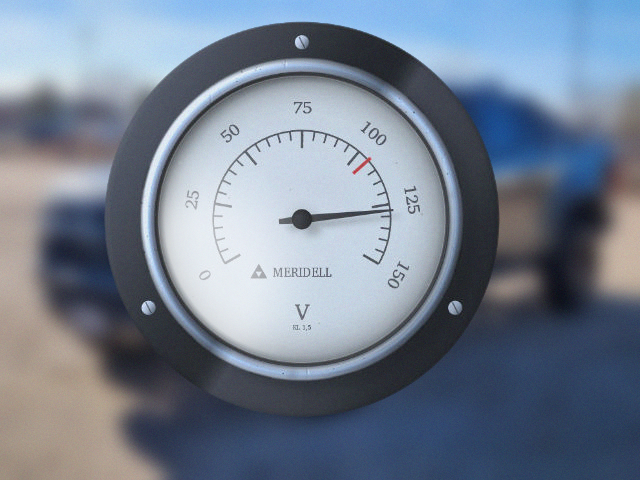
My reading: 127.5 V
